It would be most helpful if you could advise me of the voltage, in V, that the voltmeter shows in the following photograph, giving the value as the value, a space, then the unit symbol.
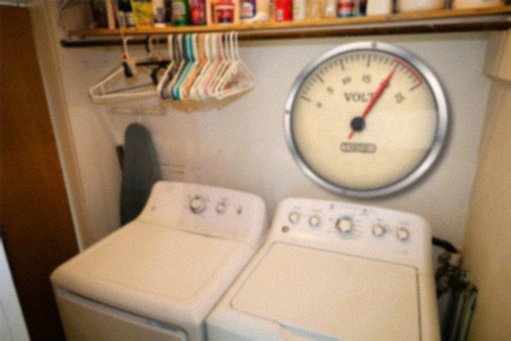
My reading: 20 V
